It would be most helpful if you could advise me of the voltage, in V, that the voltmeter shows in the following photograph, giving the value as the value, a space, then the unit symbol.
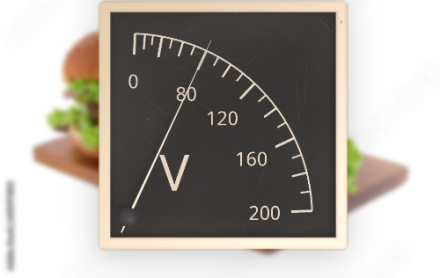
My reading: 80 V
